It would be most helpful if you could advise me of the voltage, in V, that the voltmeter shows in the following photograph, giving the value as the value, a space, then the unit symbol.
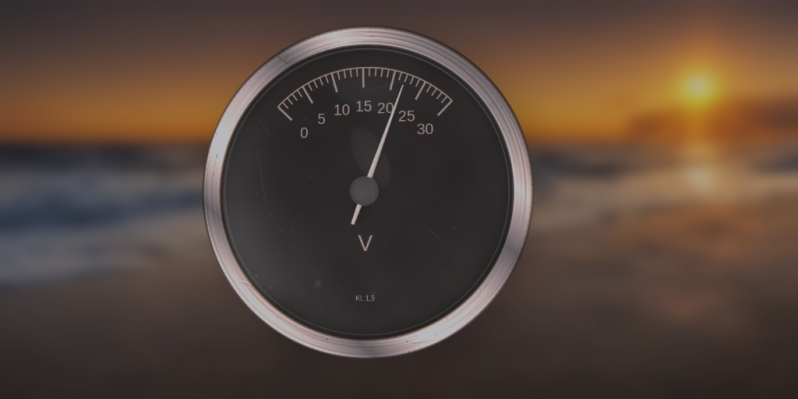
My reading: 22 V
